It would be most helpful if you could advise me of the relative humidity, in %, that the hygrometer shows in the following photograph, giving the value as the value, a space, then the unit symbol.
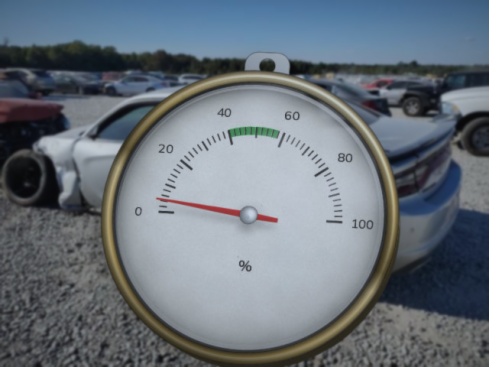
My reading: 4 %
